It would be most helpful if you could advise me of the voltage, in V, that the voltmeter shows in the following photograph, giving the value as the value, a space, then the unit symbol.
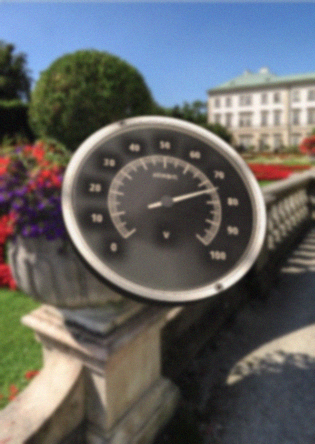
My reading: 75 V
